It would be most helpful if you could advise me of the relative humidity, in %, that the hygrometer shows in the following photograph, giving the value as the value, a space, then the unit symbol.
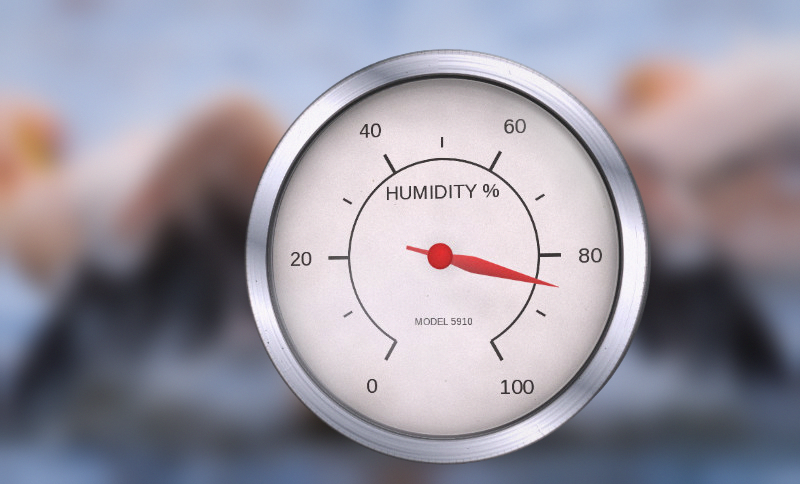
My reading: 85 %
